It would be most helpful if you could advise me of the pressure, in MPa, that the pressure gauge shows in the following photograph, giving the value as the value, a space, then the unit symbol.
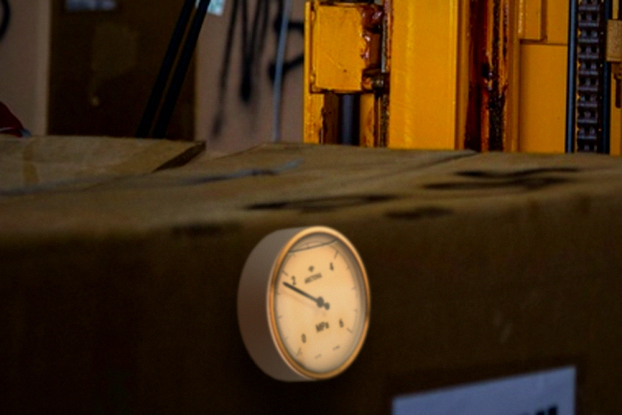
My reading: 1.75 MPa
